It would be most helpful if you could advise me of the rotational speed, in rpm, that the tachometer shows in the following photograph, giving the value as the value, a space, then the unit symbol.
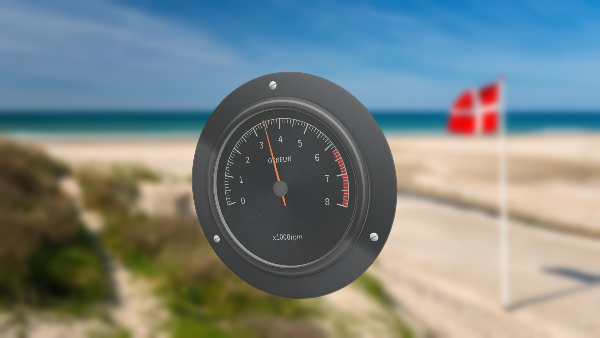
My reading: 3500 rpm
